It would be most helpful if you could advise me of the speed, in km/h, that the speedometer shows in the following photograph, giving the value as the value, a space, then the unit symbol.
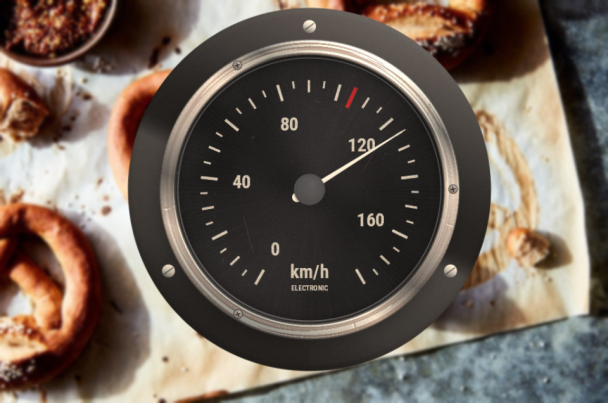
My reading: 125 km/h
